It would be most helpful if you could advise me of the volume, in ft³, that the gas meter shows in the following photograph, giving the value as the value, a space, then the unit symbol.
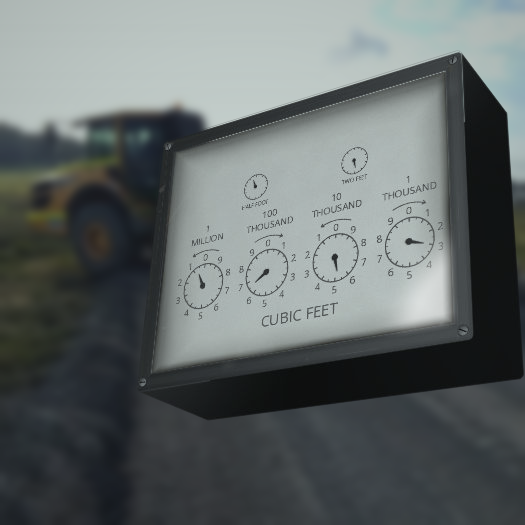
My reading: 65300 ft³
